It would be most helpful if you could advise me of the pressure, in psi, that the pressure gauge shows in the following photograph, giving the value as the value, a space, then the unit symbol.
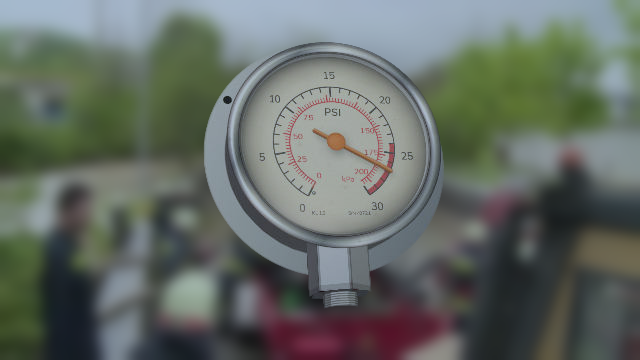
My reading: 27 psi
